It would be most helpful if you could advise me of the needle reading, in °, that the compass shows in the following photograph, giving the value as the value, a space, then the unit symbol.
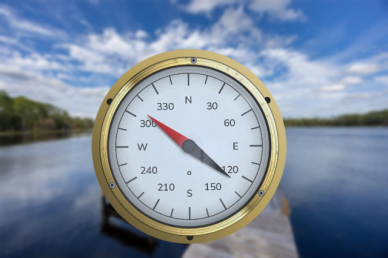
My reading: 307.5 °
